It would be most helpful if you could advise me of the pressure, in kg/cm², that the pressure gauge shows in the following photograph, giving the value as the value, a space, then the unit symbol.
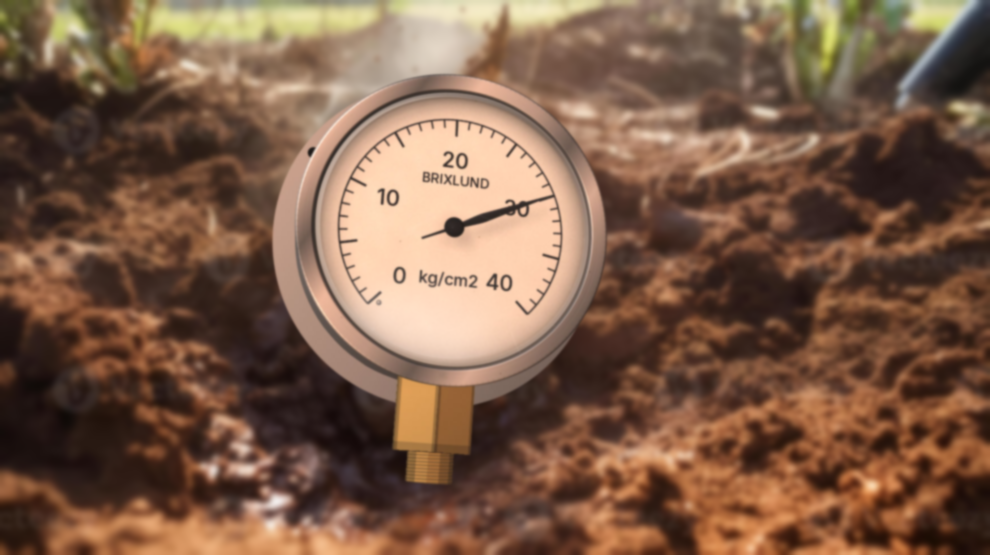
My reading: 30 kg/cm²
